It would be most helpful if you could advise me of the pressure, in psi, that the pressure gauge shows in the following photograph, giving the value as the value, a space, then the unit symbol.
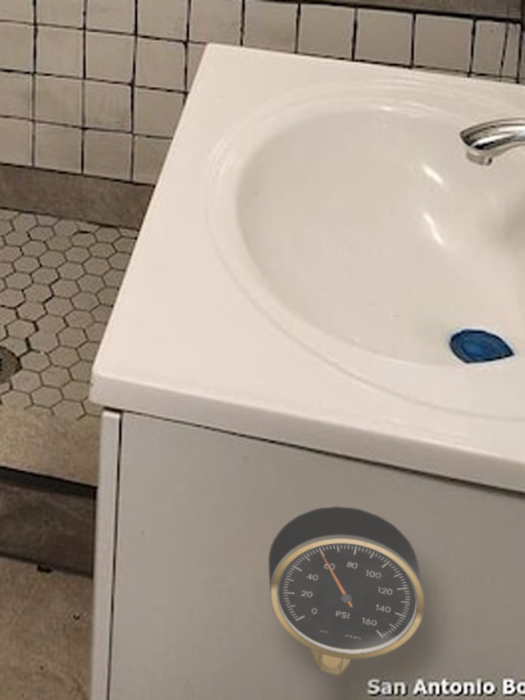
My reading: 60 psi
